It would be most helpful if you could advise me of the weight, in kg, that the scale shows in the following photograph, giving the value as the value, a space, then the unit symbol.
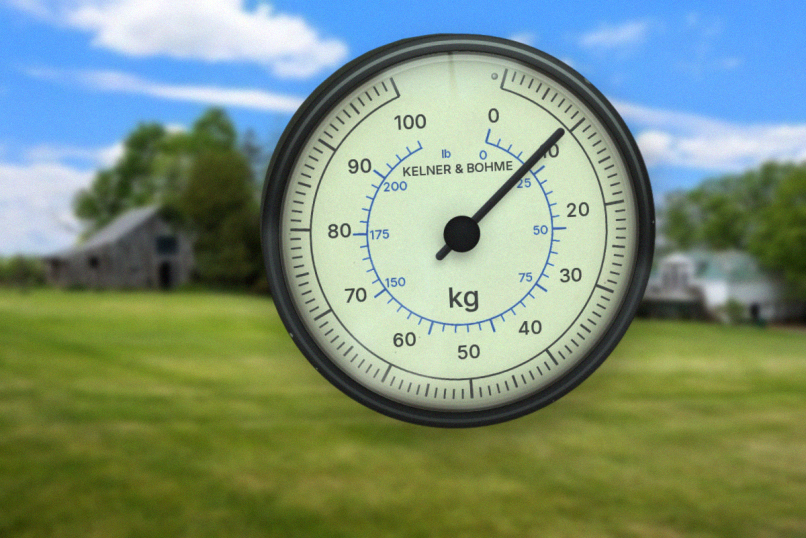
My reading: 9 kg
